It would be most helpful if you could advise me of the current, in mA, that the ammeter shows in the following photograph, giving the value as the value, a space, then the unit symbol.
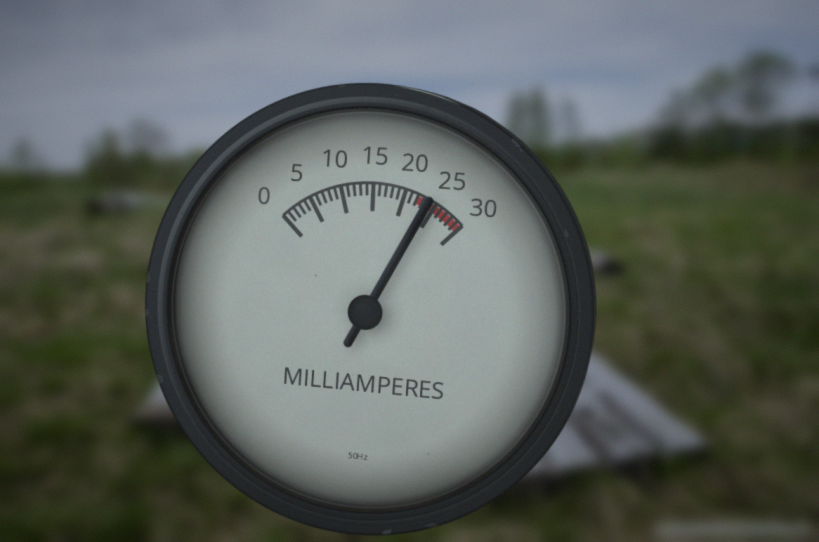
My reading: 24 mA
